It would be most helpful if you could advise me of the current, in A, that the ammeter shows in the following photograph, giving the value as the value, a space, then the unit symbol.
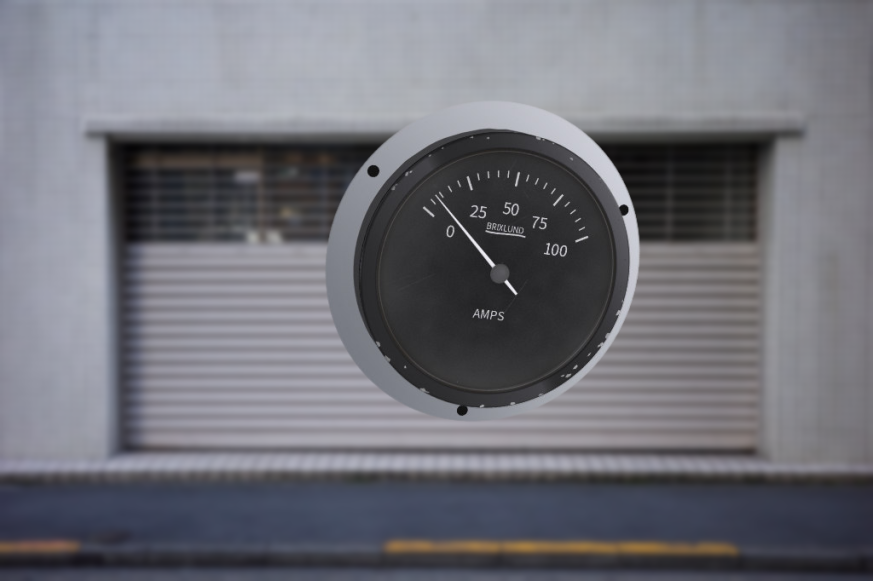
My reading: 7.5 A
